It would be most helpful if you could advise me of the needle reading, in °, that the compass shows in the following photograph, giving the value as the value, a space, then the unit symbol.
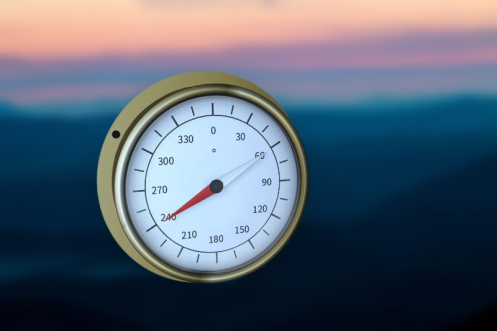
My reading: 240 °
